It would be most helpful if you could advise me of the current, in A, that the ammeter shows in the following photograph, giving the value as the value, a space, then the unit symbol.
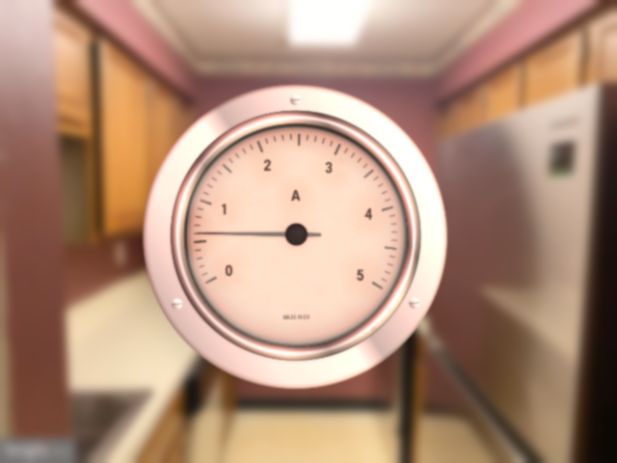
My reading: 0.6 A
